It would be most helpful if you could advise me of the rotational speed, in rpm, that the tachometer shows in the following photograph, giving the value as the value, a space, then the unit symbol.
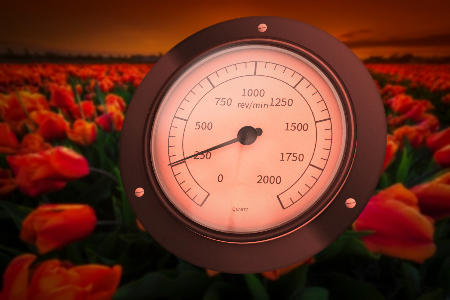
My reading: 250 rpm
